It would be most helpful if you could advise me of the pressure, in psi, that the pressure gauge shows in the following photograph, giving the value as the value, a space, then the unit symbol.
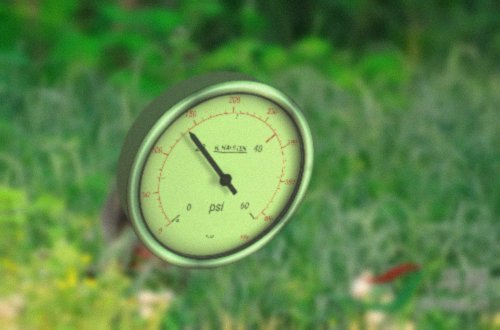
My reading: 20 psi
